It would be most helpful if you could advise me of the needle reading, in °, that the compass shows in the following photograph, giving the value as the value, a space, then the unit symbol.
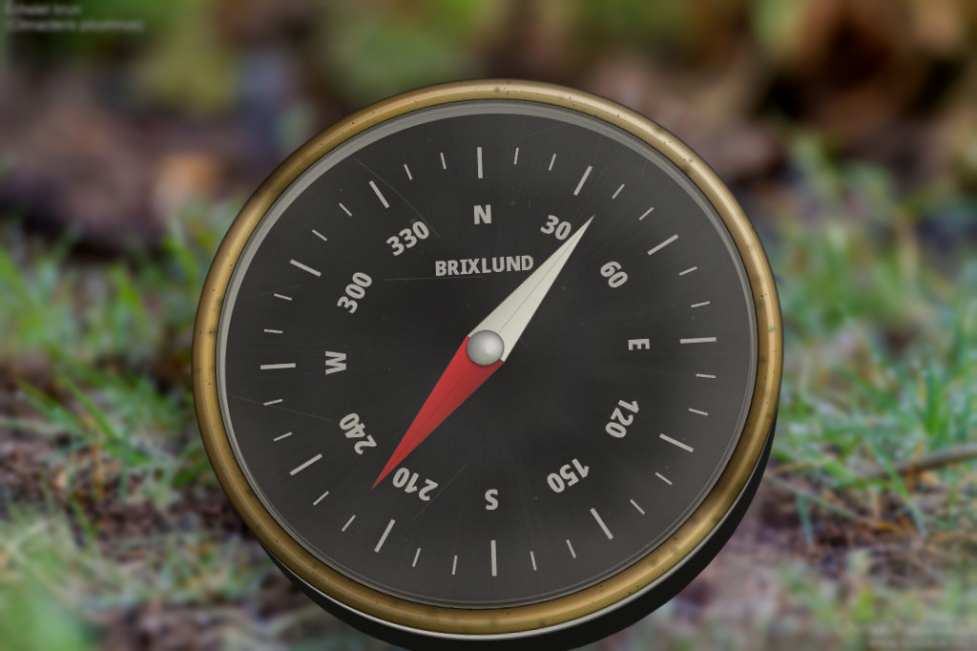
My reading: 220 °
